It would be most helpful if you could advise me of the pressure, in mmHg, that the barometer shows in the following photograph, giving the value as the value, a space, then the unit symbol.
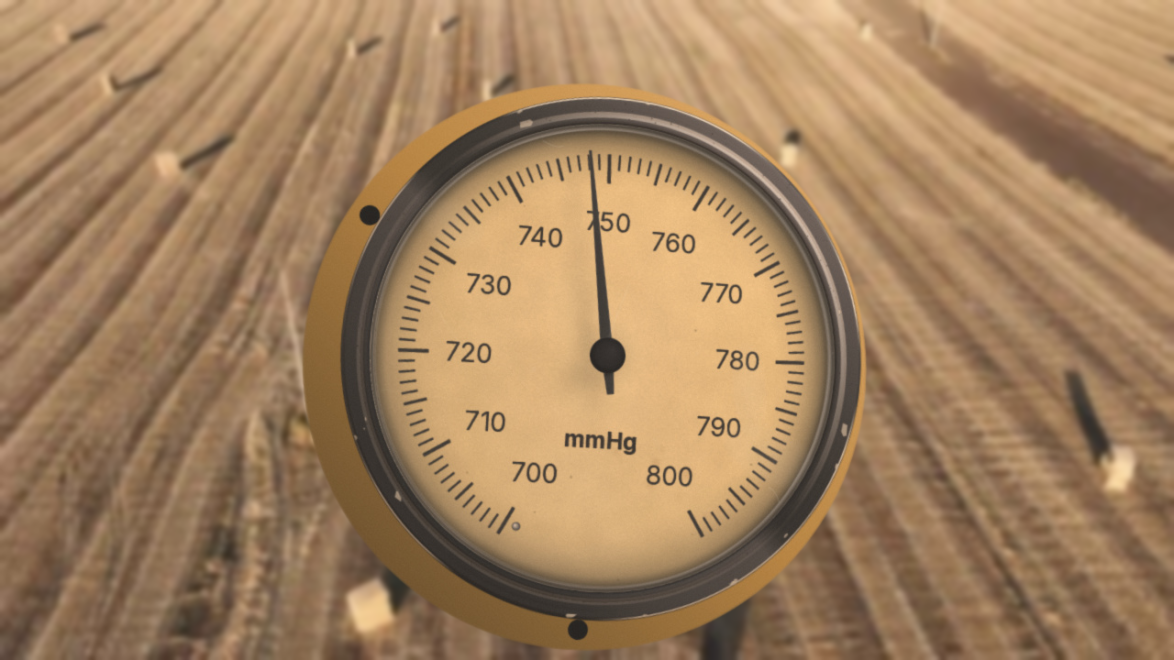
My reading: 748 mmHg
